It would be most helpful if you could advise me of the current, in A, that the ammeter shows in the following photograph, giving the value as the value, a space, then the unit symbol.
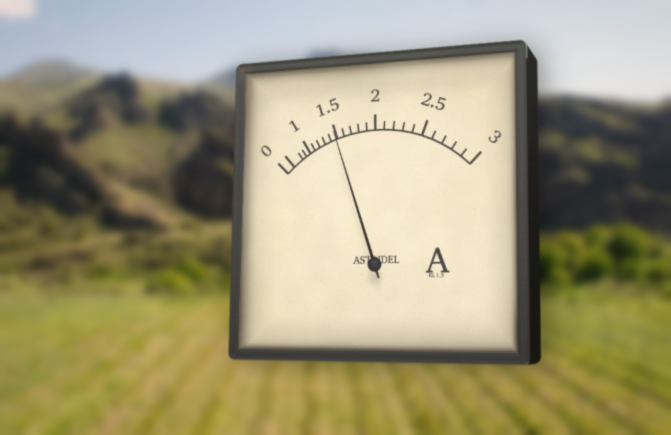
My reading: 1.5 A
